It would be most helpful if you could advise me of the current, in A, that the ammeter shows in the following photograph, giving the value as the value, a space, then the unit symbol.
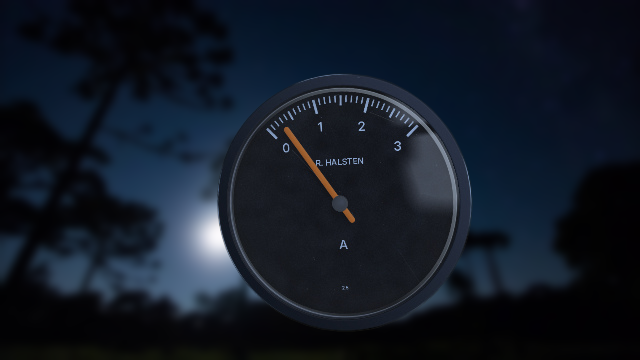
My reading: 0.3 A
